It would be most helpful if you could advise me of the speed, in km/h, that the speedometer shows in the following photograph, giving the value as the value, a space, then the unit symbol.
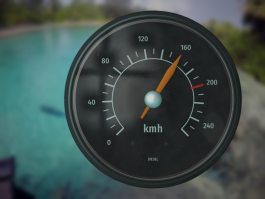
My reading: 160 km/h
